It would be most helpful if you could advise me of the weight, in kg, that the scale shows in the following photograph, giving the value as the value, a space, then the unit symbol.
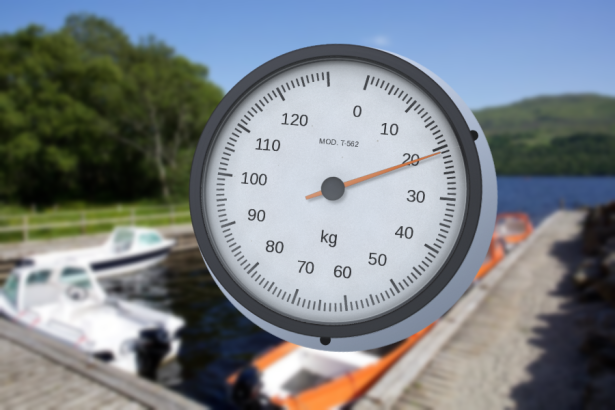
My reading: 21 kg
